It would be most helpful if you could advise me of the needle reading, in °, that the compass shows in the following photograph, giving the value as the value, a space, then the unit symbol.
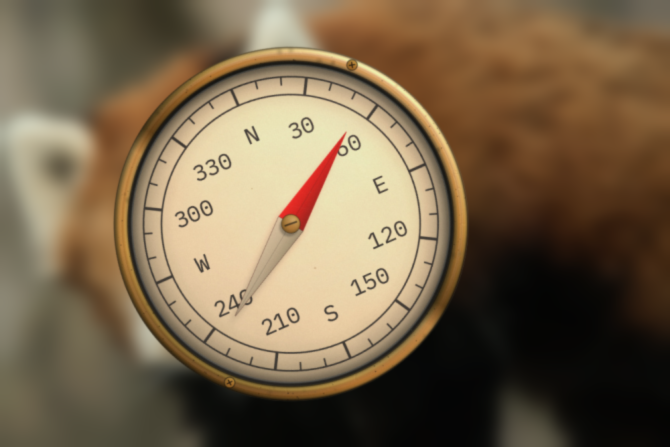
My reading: 55 °
